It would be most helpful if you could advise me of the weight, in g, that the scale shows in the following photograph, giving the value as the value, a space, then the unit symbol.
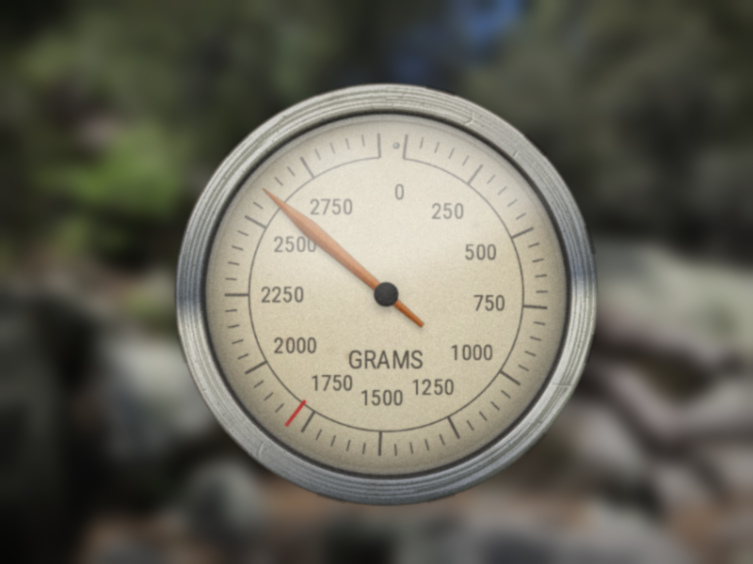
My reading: 2600 g
